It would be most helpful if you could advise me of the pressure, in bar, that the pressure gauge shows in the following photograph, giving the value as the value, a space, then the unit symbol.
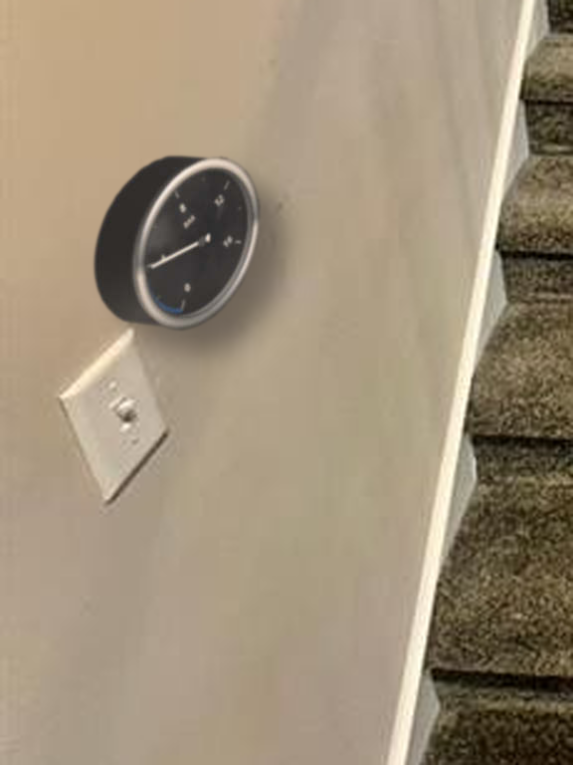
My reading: 4 bar
